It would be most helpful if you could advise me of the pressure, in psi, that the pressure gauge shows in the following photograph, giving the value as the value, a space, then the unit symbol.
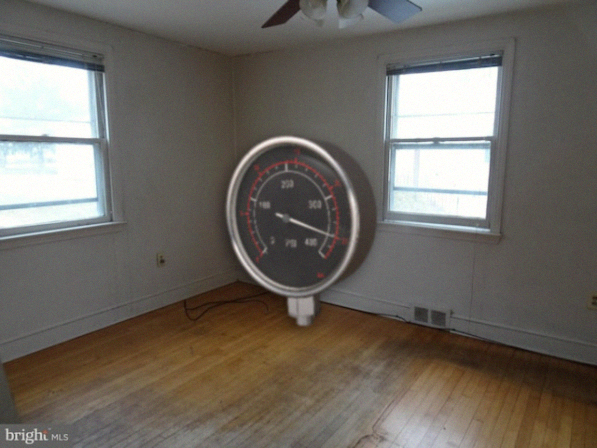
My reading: 360 psi
